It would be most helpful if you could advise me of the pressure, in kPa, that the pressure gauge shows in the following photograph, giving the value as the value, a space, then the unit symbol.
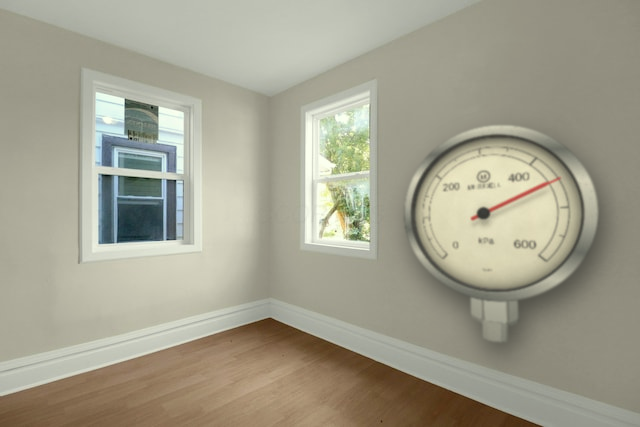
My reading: 450 kPa
